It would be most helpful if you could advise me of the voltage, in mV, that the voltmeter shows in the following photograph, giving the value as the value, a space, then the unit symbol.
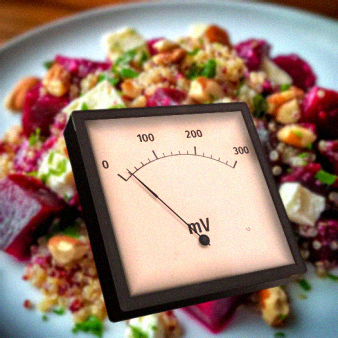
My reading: 20 mV
